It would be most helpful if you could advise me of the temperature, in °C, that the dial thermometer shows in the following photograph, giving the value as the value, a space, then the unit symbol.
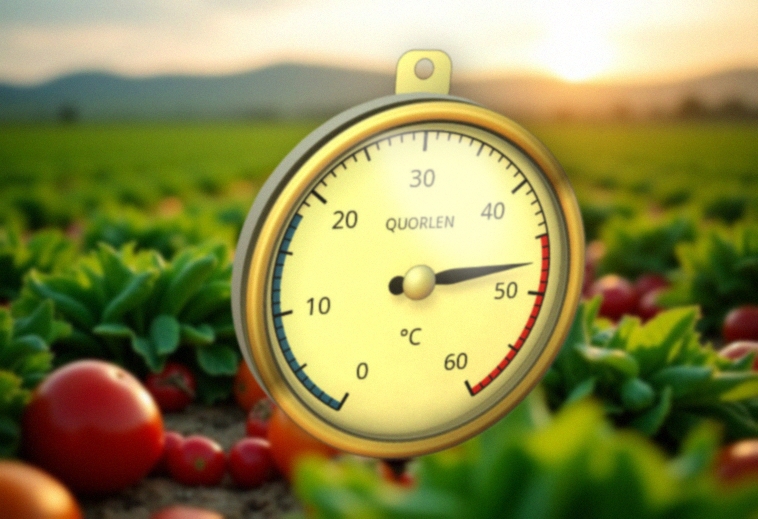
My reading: 47 °C
